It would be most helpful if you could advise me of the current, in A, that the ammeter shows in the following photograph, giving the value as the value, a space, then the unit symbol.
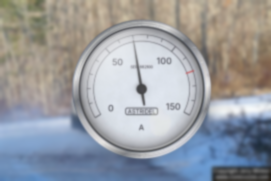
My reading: 70 A
